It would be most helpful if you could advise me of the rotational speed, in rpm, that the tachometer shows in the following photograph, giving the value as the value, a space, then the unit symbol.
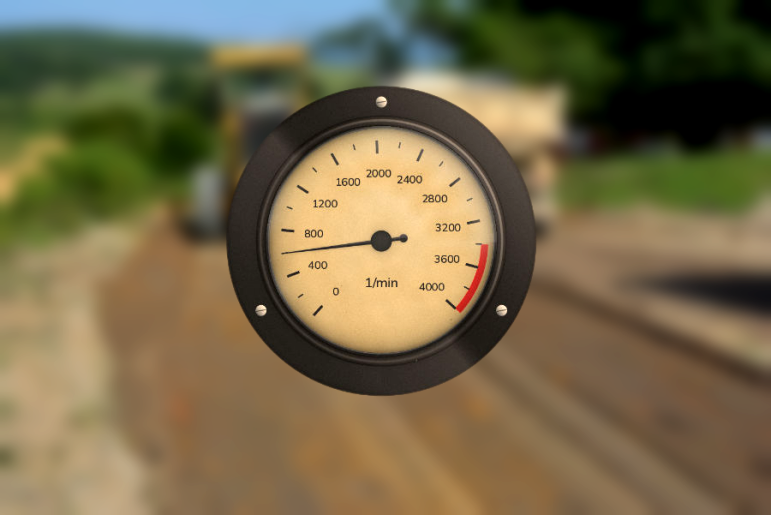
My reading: 600 rpm
